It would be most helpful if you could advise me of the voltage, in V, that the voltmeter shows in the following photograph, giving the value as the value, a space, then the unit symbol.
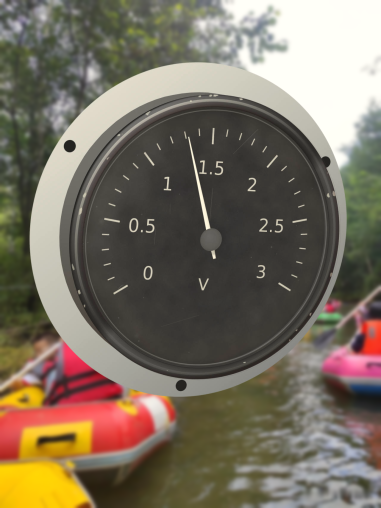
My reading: 1.3 V
